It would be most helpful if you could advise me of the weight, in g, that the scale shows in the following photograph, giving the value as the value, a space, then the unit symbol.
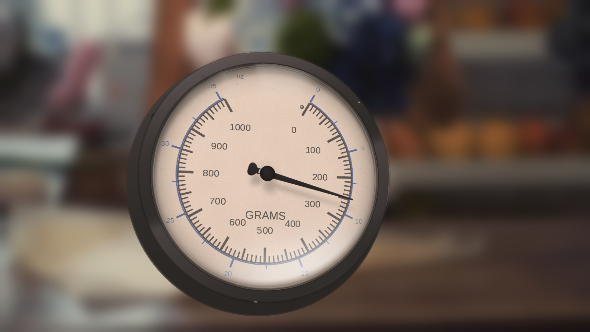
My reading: 250 g
